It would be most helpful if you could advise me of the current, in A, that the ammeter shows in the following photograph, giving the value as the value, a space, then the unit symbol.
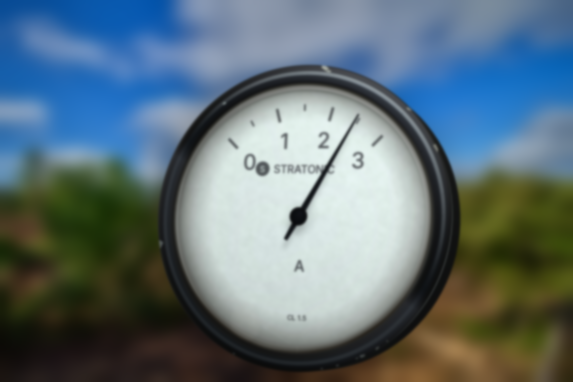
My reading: 2.5 A
